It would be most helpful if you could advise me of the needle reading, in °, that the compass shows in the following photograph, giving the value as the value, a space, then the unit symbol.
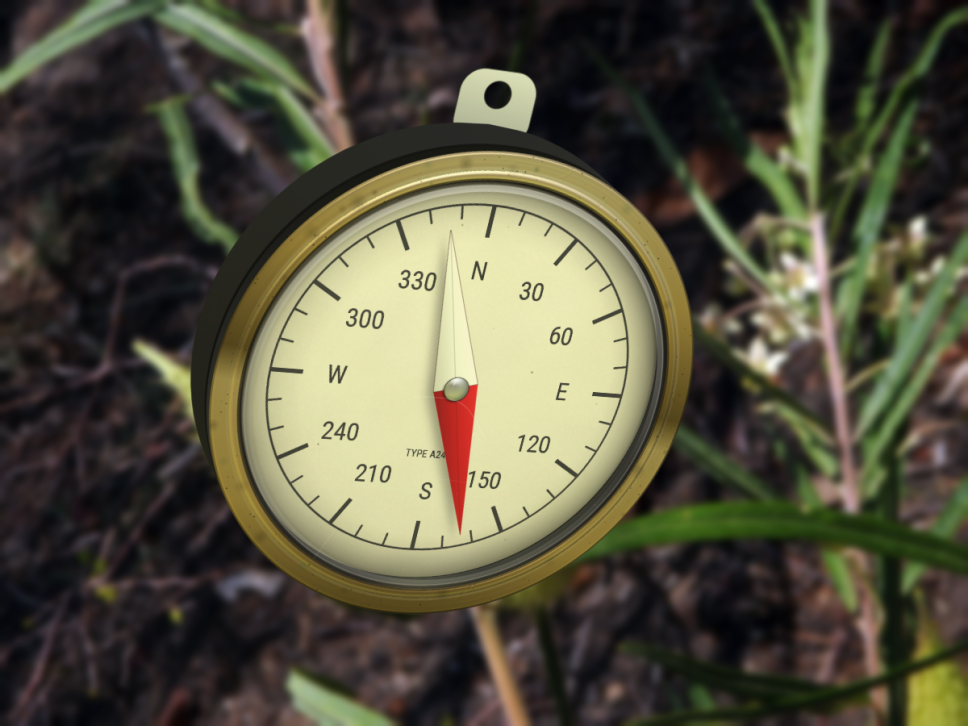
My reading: 165 °
